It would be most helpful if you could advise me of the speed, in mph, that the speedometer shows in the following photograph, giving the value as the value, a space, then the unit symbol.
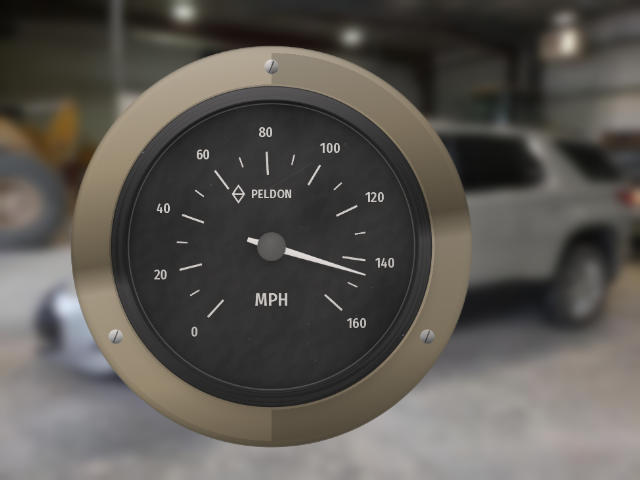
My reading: 145 mph
